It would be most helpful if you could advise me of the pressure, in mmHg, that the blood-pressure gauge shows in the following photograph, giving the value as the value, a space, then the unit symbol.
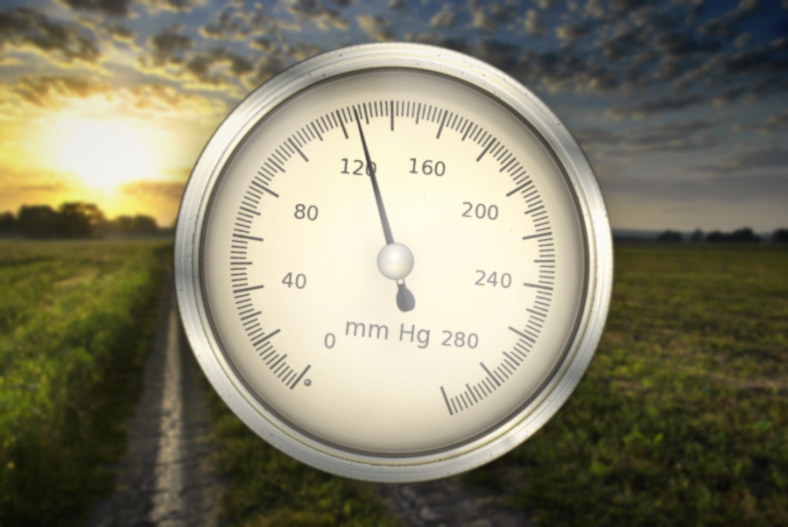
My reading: 126 mmHg
